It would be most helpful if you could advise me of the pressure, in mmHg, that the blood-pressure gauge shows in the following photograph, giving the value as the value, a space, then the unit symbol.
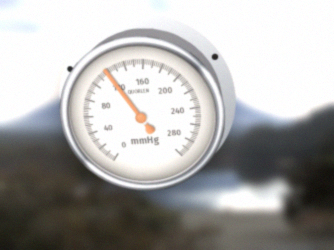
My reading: 120 mmHg
